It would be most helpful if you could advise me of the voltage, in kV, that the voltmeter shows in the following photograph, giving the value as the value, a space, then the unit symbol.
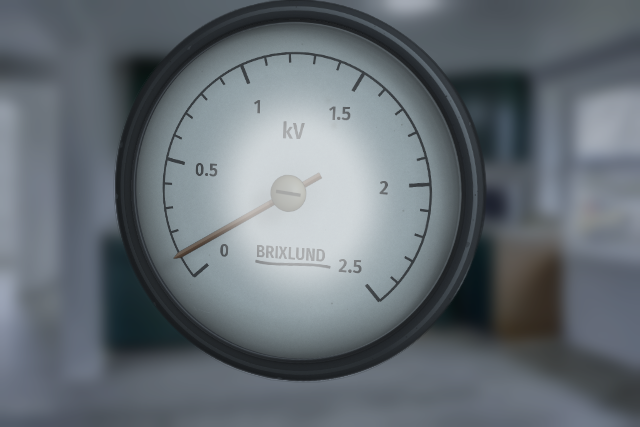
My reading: 0.1 kV
